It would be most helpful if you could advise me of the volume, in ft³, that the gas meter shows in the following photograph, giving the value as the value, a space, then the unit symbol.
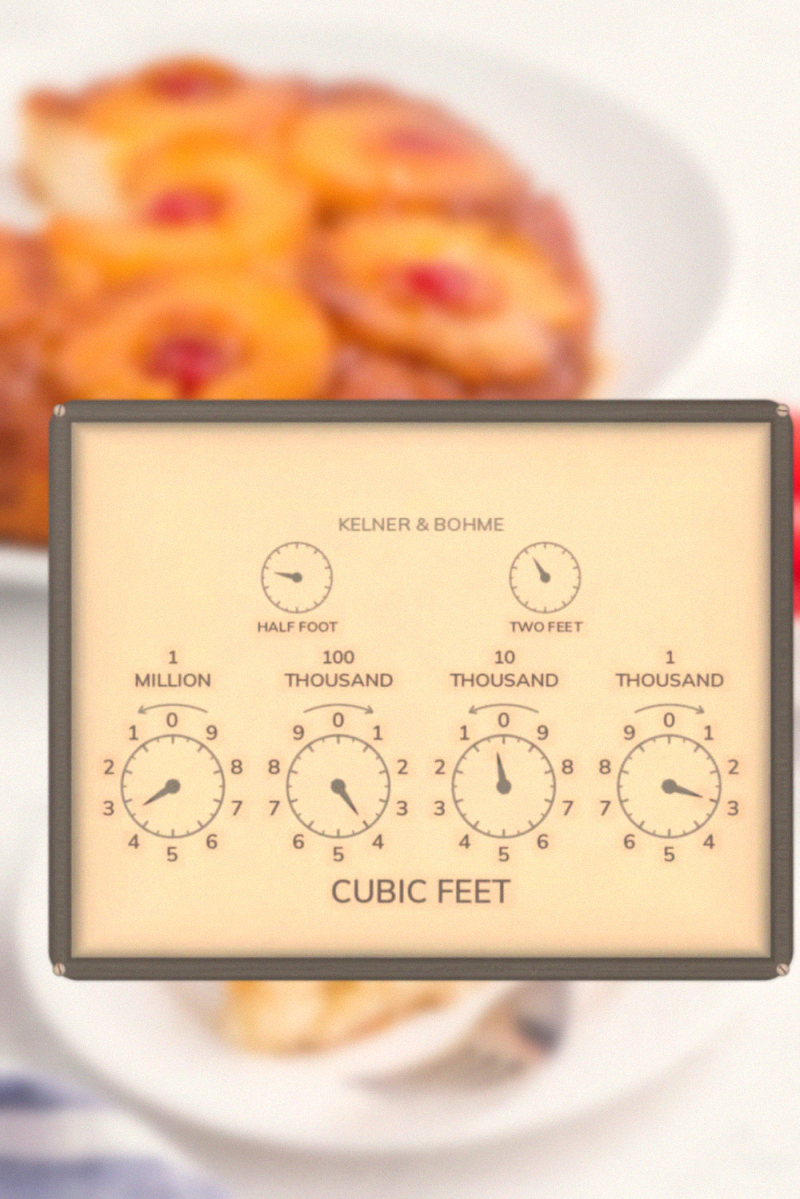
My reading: 340300 ft³
